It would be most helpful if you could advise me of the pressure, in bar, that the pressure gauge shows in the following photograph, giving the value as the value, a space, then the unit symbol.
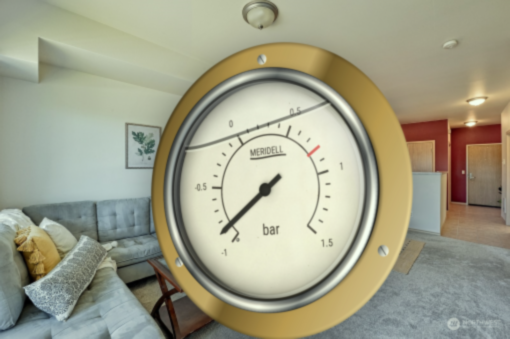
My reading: -0.9 bar
